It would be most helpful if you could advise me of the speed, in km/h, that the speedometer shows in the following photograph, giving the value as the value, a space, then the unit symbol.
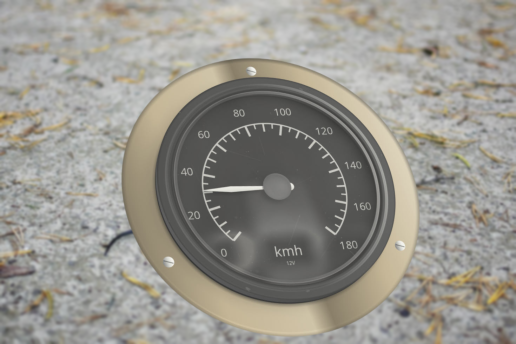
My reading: 30 km/h
